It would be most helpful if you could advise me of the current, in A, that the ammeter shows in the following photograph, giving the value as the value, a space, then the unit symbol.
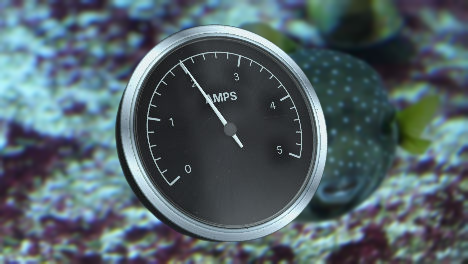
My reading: 2 A
